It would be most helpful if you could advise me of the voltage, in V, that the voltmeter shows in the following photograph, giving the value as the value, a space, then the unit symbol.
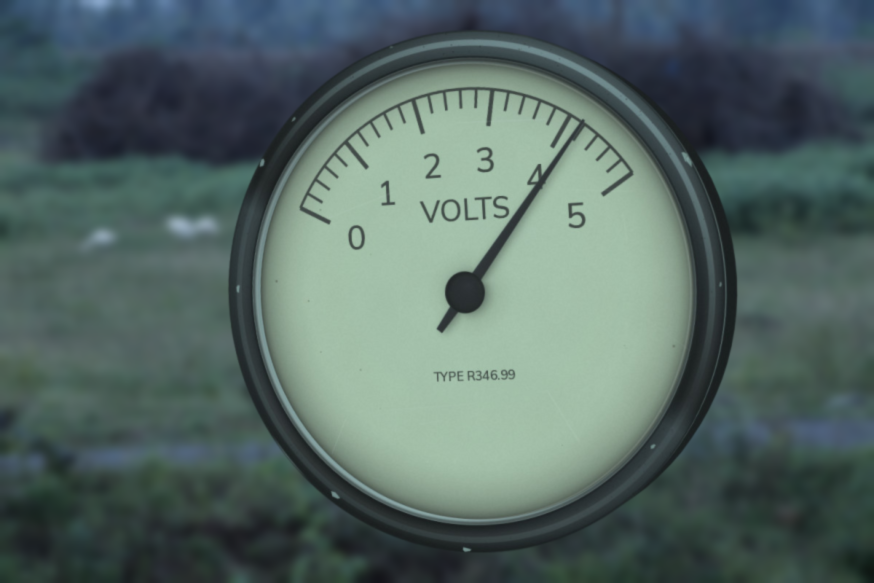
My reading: 4.2 V
